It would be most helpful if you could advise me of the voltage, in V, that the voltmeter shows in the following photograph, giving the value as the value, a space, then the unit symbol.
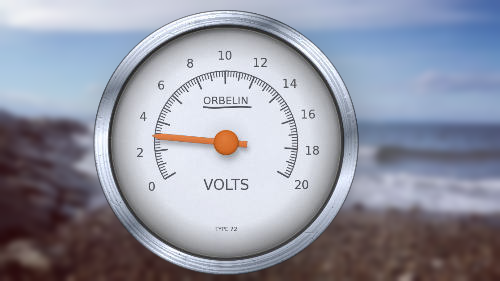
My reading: 3 V
